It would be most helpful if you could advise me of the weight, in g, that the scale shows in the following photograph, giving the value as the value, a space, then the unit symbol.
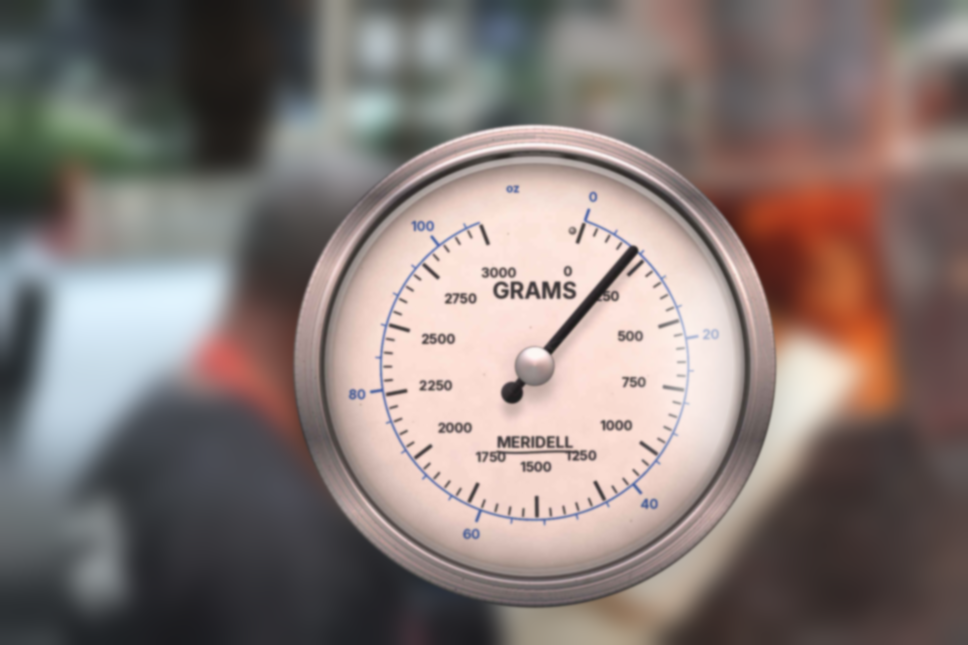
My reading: 200 g
